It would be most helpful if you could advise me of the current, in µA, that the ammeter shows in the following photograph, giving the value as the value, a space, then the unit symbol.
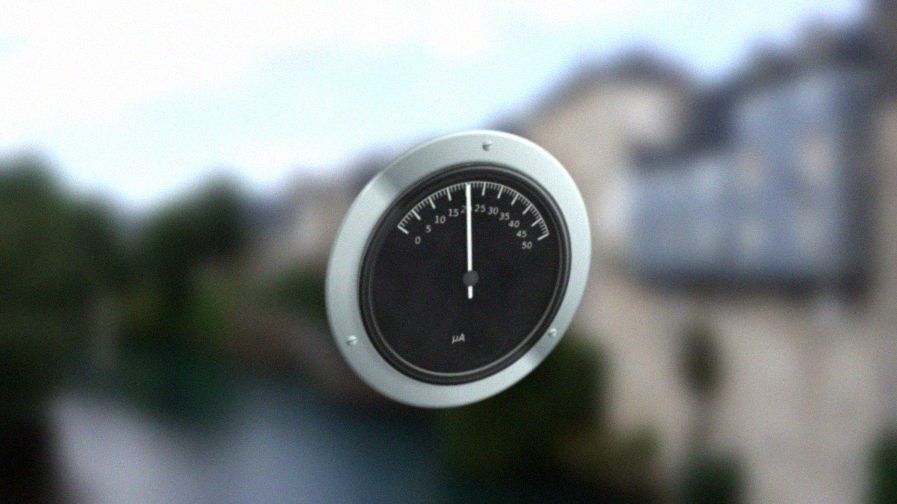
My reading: 20 µA
